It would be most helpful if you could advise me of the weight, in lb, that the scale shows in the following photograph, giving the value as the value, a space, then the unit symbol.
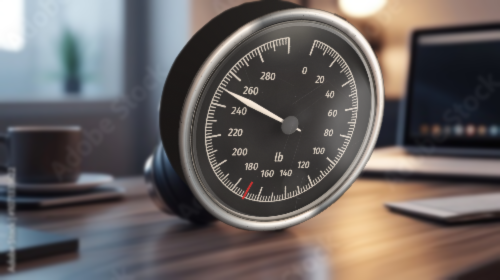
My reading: 250 lb
